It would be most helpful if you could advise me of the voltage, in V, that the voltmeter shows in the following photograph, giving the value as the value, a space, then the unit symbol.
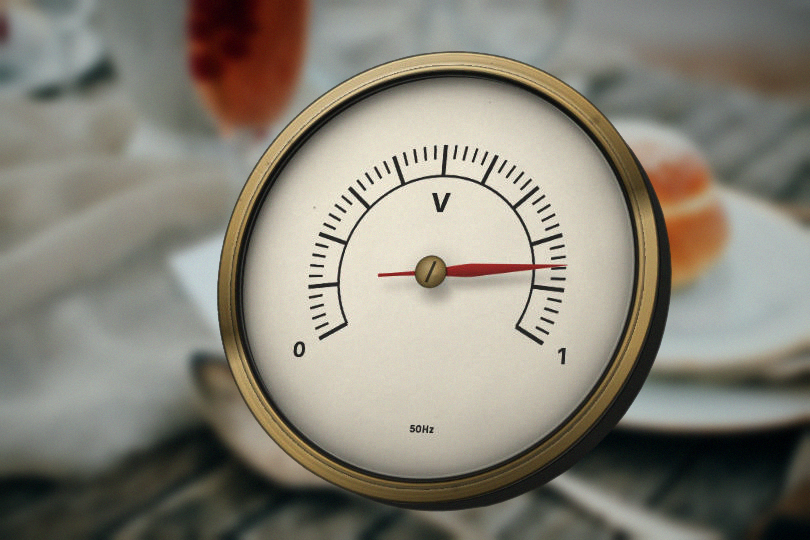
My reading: 0.86 V
